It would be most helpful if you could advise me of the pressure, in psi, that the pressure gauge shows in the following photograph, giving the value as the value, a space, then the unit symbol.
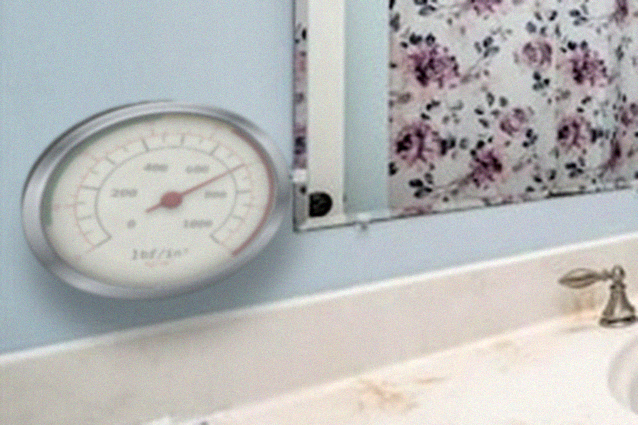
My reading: 700 psi
